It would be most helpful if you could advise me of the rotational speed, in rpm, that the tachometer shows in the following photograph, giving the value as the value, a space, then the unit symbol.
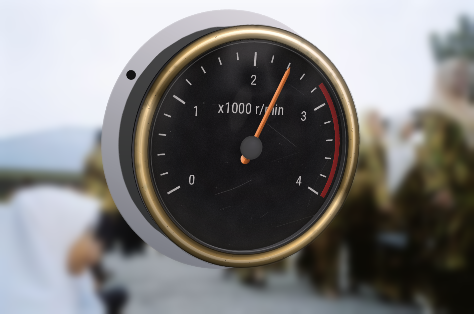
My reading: 2400 rpm
